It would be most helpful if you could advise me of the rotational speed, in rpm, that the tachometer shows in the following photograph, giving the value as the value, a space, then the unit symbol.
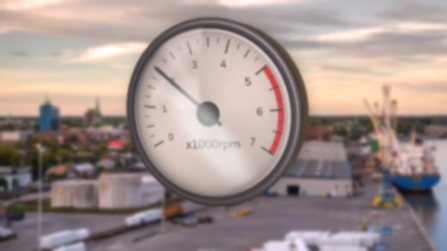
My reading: 2000 rpm
